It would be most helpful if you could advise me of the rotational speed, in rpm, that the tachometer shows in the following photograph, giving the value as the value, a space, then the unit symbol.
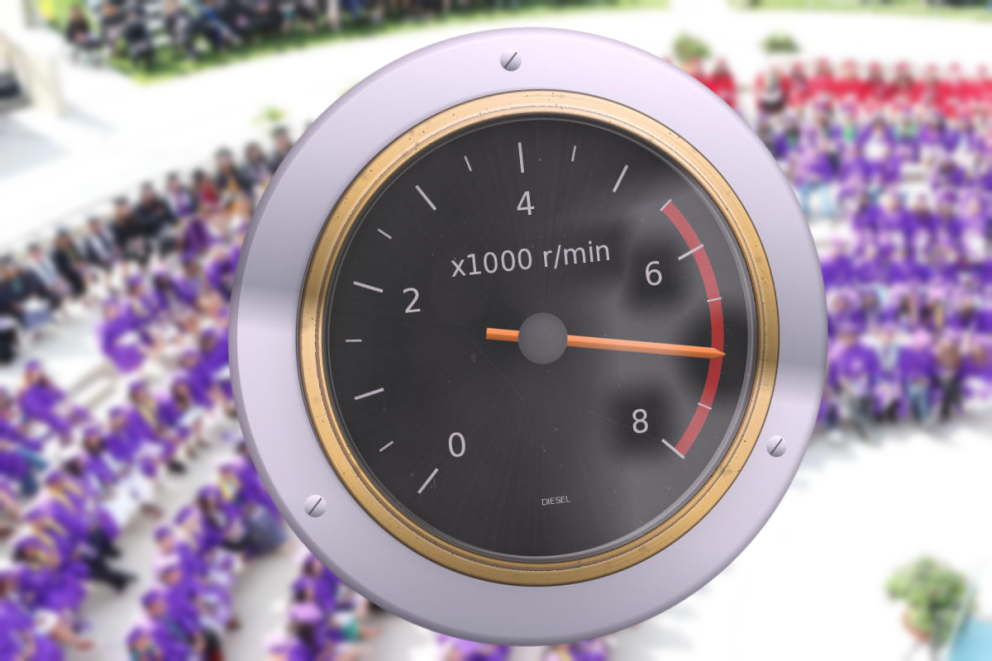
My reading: 7000 rpm
